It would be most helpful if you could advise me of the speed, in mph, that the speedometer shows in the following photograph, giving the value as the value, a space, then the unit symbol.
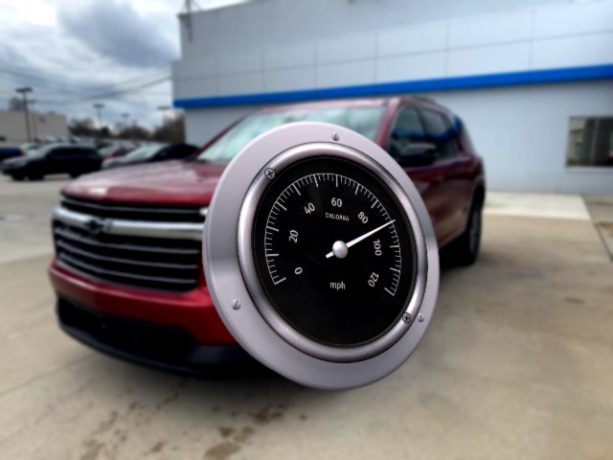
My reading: 90 mph
